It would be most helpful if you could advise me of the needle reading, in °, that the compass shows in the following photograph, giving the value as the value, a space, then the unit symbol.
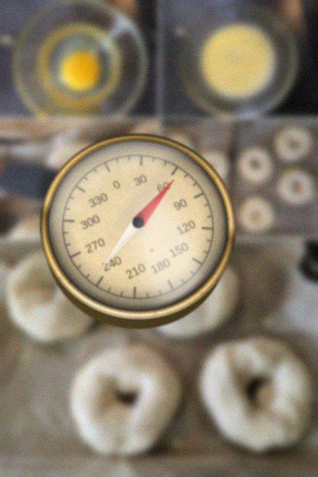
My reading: 65 °
